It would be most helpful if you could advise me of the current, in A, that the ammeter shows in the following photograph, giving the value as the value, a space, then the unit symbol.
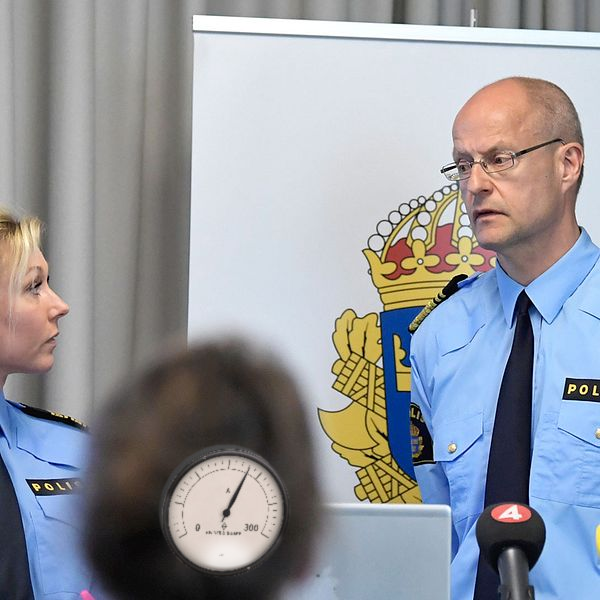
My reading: 180 A
